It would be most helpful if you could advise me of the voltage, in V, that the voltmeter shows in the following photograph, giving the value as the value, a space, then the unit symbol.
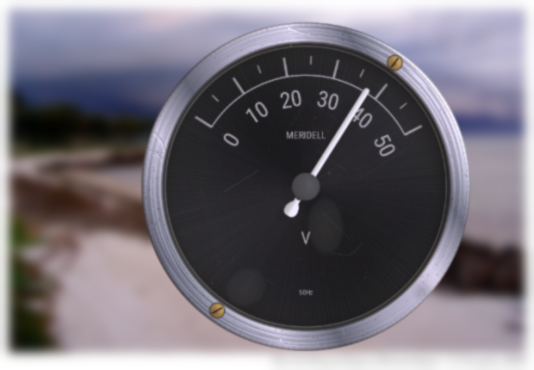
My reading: 37.5 V
